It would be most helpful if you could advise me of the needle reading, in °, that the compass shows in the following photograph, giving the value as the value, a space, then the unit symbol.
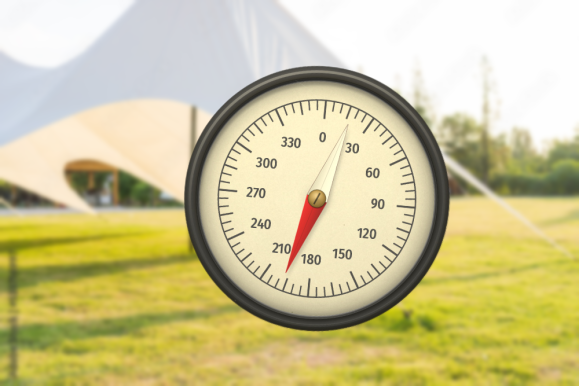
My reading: 197.5 °
